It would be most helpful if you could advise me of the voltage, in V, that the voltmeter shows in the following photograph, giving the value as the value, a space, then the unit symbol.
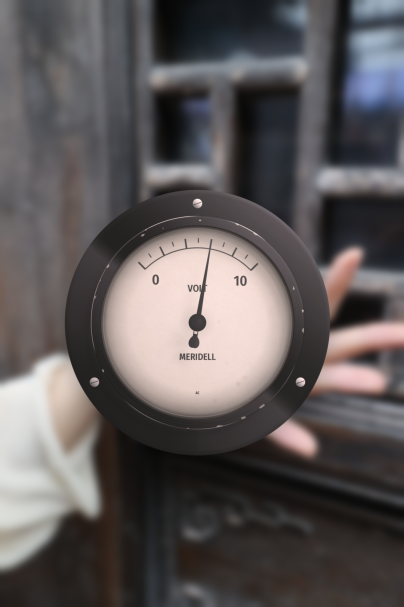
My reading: 6 V
